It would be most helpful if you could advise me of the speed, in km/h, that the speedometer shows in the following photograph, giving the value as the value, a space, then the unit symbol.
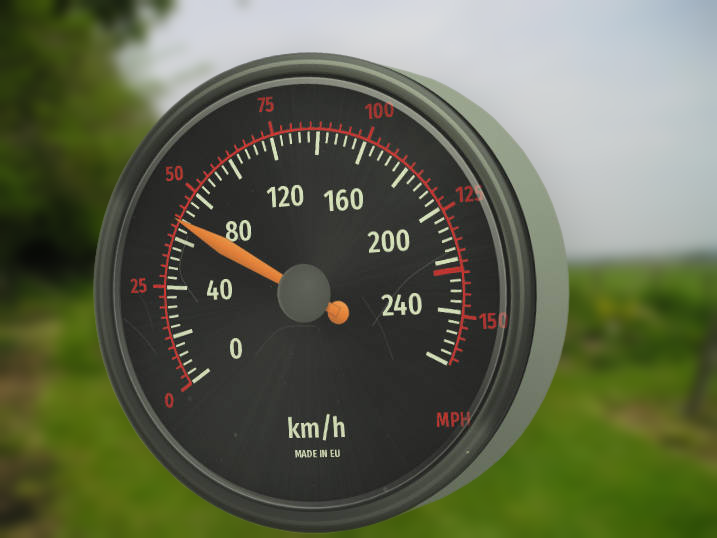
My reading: 68 km/h
